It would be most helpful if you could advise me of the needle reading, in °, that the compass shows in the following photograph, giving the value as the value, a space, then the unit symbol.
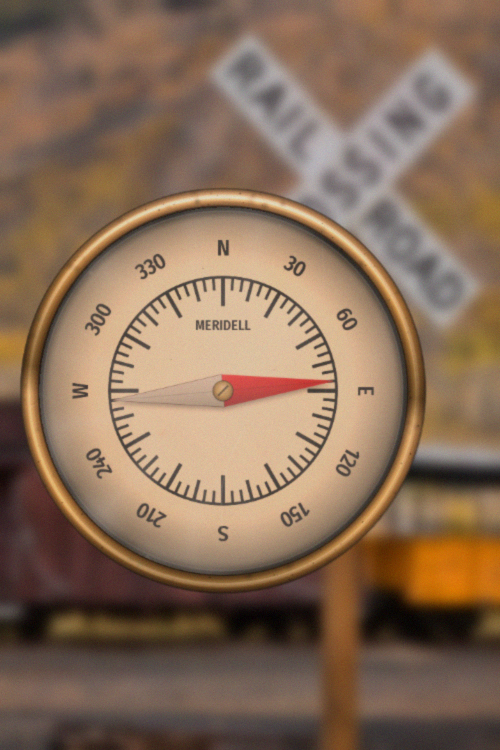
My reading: 85 °
